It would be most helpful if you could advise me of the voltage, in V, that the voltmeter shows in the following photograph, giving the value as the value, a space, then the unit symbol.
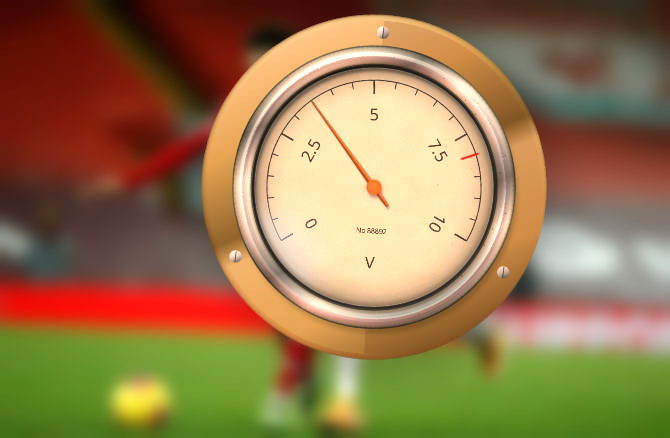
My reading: 3.5 V
